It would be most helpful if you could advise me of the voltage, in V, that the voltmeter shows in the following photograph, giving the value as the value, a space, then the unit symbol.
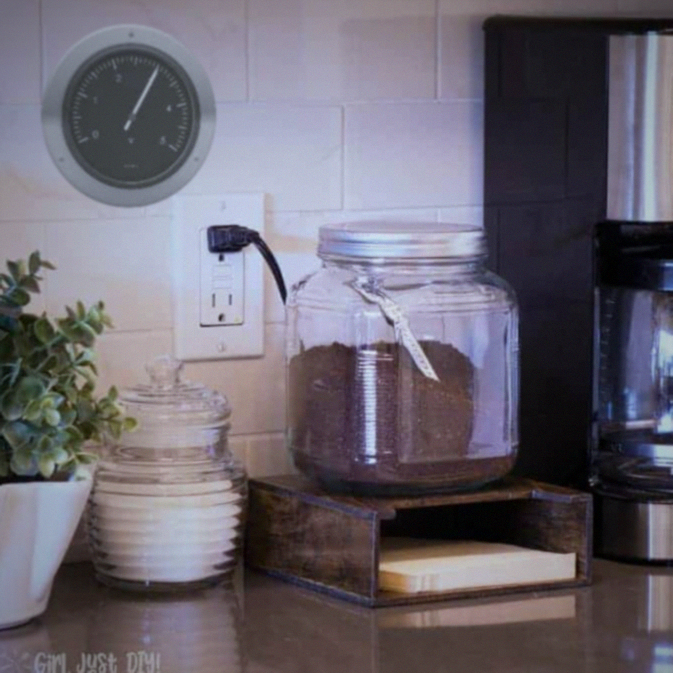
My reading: 3 V
